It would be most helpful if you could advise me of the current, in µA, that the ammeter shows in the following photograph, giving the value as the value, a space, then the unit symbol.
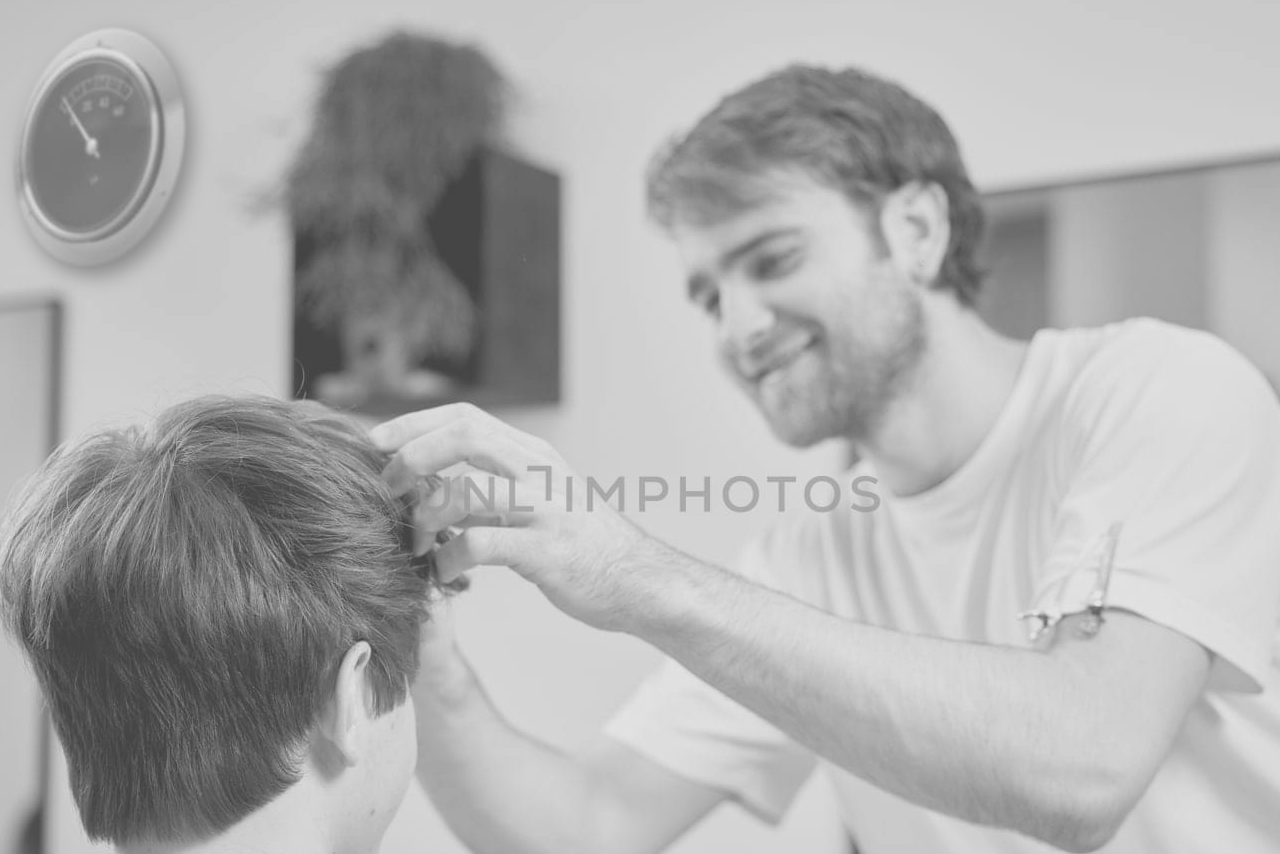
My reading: 5 µA
